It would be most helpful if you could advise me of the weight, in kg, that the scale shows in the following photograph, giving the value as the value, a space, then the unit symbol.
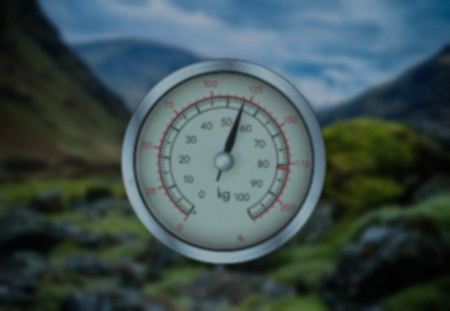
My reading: 55 kg
